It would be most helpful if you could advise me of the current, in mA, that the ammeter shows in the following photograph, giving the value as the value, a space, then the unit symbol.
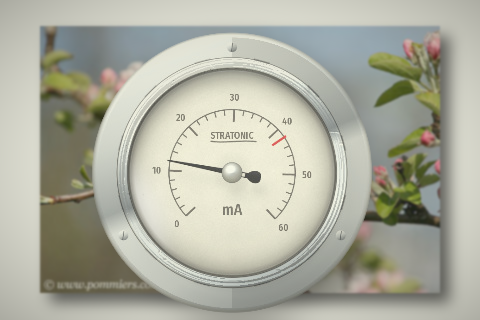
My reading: 12 mA
